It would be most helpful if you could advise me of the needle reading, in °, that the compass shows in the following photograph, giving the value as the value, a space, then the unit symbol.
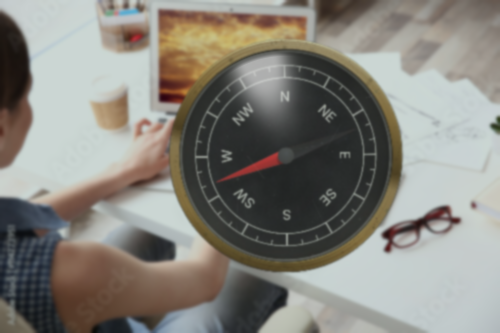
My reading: 250 °
